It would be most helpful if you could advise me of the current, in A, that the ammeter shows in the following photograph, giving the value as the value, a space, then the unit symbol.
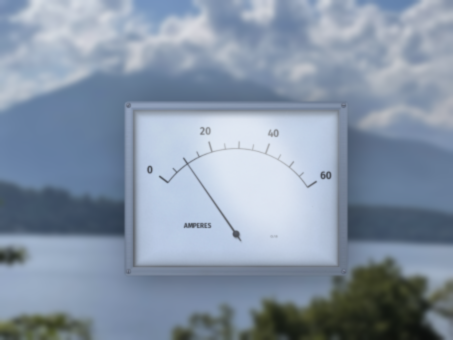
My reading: 10 A
